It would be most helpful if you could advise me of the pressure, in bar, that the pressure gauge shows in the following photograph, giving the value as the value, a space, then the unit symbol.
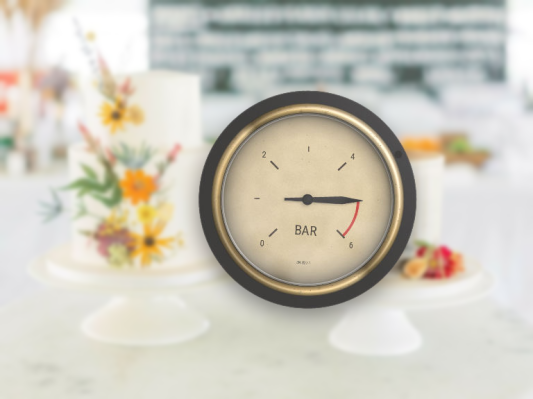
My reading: 5 bar
